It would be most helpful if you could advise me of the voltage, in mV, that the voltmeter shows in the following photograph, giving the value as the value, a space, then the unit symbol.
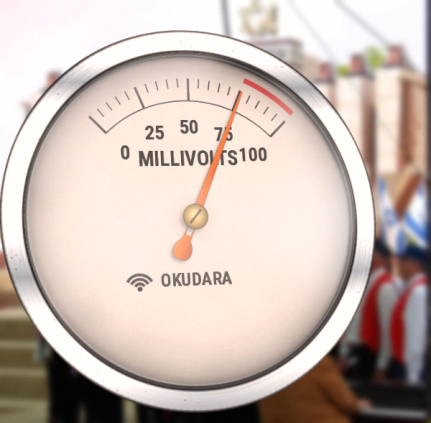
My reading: 75 mV
